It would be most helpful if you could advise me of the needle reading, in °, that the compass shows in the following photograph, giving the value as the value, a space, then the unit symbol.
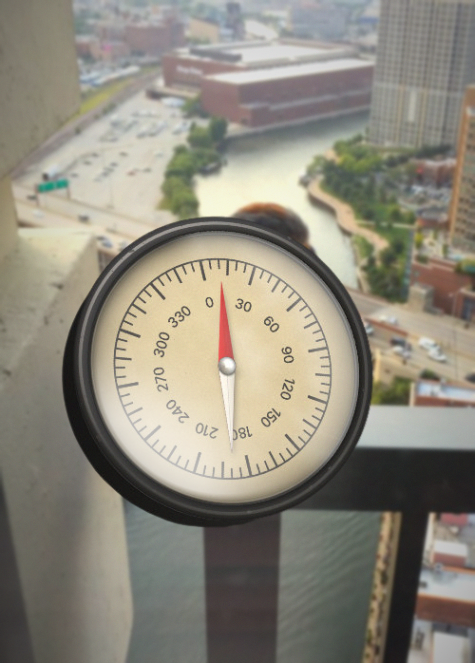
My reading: 10 °
